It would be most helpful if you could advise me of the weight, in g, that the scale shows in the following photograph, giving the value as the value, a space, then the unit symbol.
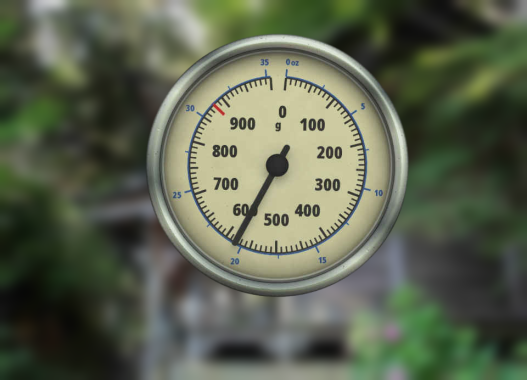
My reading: 580 g
